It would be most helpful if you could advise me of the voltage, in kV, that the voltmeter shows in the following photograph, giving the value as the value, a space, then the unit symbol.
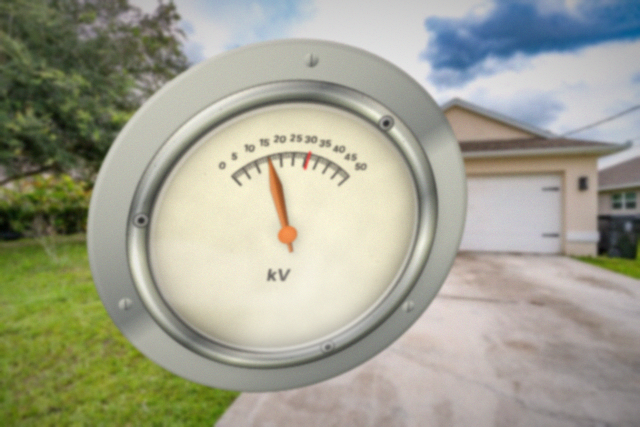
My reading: 15 kV
